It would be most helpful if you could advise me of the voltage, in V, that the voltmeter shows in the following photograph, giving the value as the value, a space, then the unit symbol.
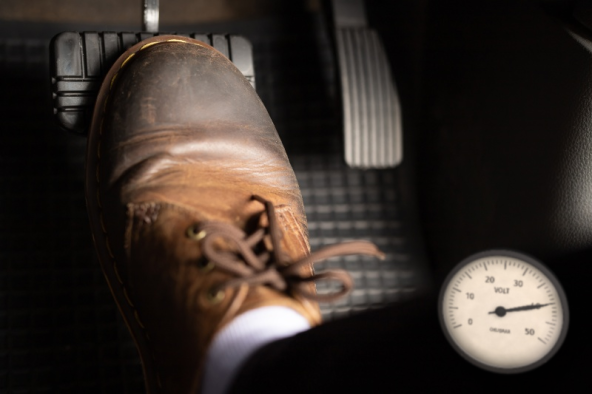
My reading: 40 V
